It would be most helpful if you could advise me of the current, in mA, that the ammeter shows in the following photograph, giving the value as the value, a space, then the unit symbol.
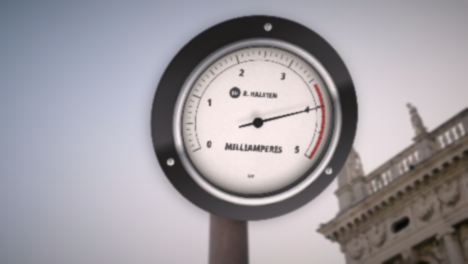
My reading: 4 mA
